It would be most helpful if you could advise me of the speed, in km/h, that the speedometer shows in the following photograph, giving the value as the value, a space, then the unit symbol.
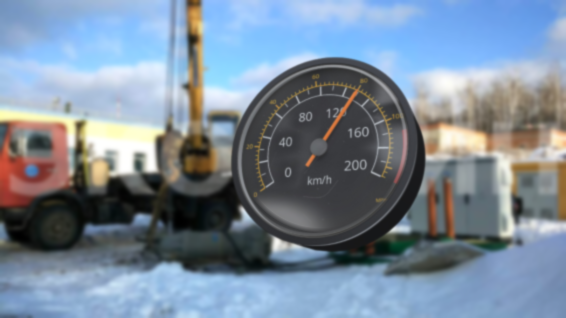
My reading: 130 km/h
